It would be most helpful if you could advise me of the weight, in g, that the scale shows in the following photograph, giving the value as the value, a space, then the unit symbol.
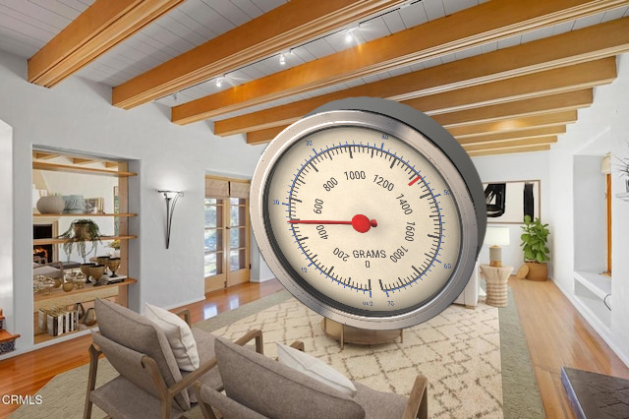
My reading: 500 g
